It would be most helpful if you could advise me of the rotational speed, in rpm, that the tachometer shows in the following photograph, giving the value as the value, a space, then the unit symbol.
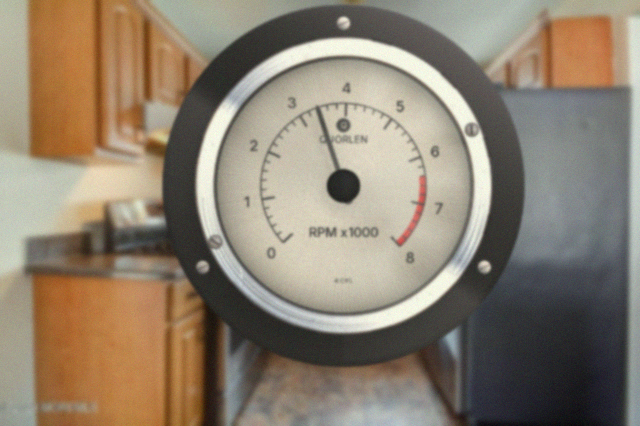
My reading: 3400 rpm
